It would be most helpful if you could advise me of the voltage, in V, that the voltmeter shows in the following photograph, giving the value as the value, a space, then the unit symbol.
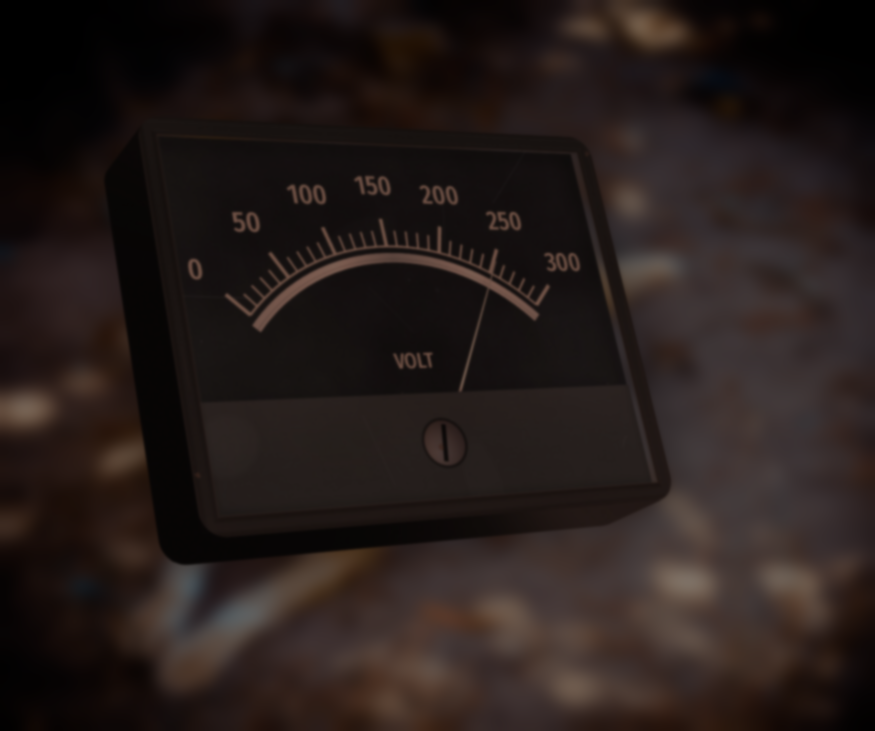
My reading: 250 V
